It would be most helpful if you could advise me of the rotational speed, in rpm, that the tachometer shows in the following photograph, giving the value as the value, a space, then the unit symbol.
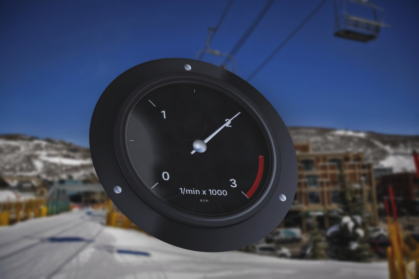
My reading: 2000 rpm
